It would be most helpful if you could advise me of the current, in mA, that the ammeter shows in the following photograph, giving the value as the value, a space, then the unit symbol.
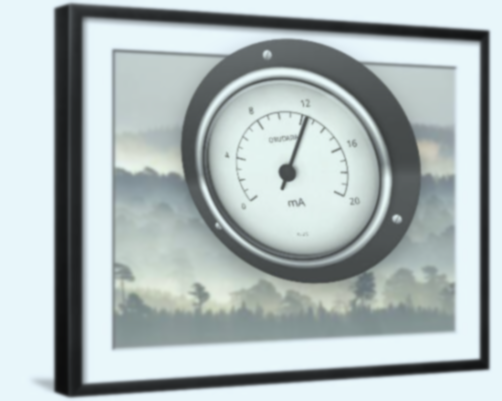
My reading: 12.5 mA
